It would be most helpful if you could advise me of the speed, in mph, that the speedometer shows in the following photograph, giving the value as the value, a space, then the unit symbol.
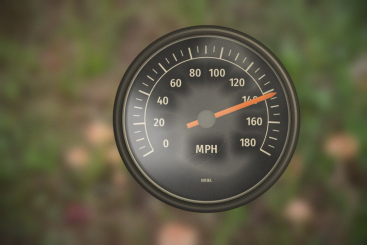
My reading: 142.5 mph
